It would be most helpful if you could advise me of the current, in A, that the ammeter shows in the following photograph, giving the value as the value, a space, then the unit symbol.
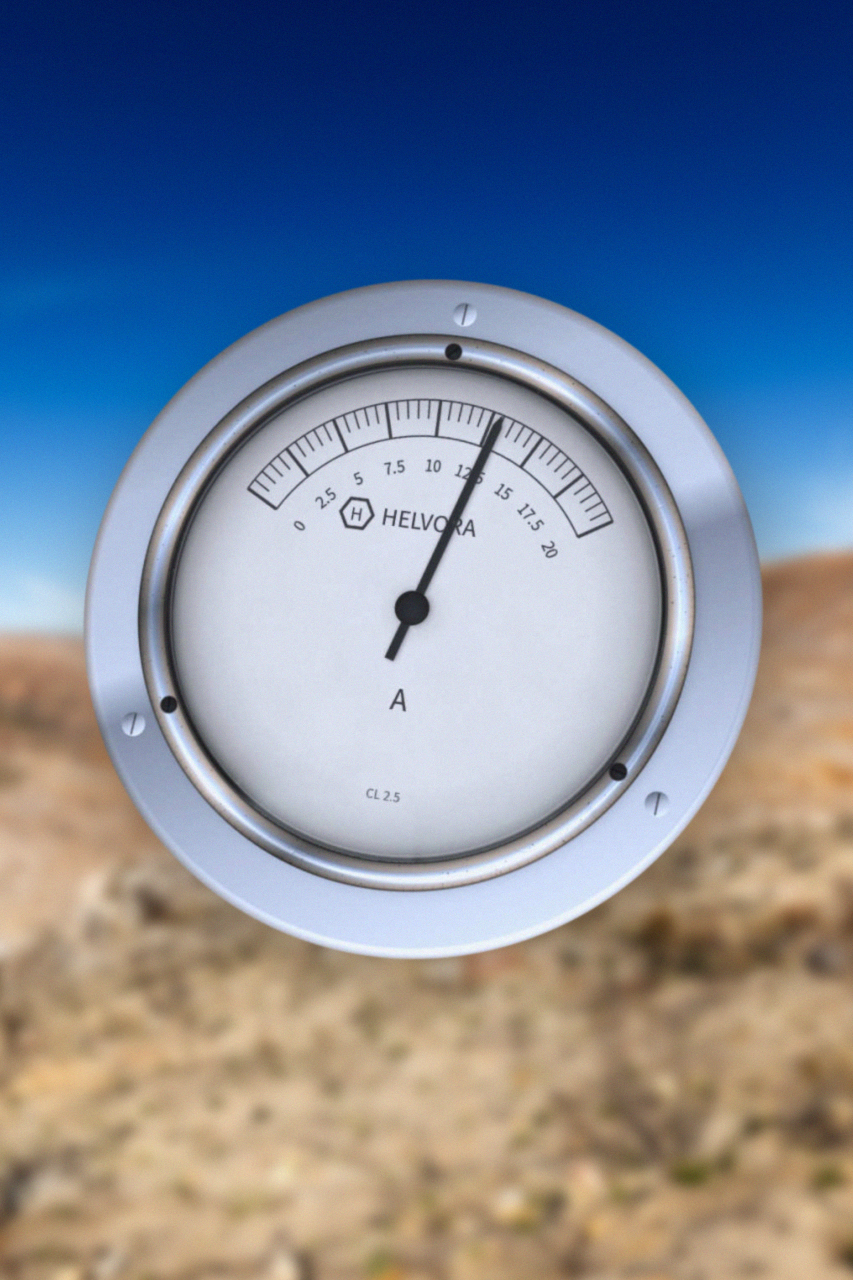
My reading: 13 A
